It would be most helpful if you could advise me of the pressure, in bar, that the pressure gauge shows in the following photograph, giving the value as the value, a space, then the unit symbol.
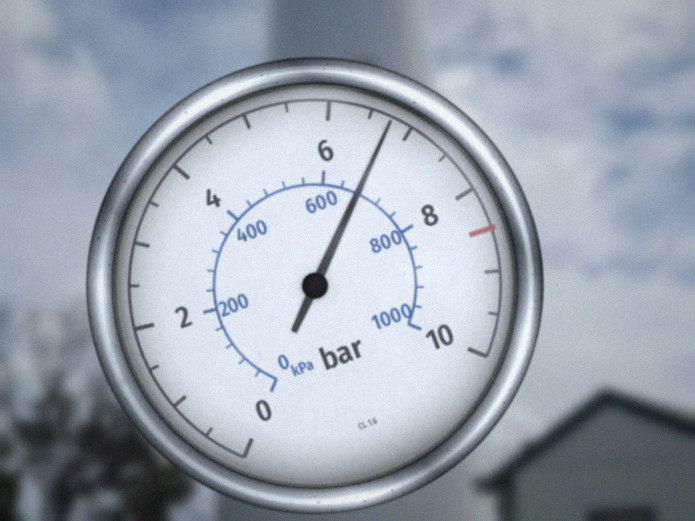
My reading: 6.75 bar
